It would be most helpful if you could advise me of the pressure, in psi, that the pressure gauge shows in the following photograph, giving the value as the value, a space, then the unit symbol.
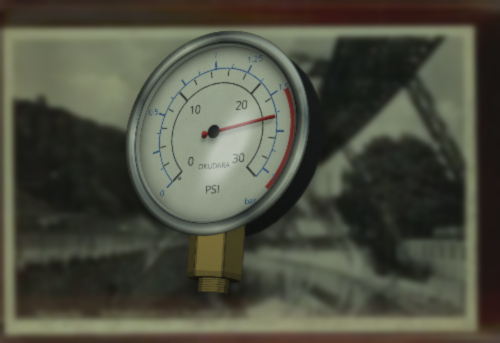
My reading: 24 psi
